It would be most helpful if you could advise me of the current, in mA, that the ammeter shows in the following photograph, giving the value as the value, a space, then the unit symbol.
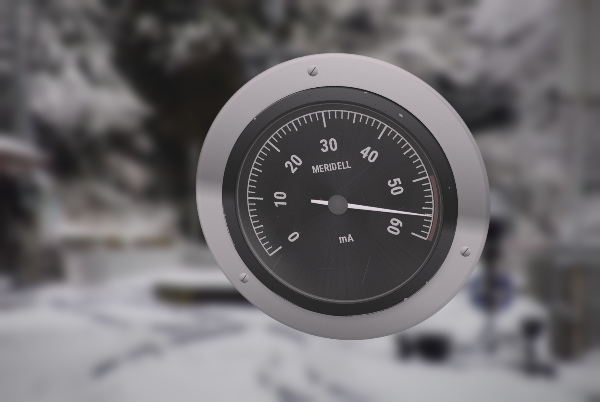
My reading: 56 mA
